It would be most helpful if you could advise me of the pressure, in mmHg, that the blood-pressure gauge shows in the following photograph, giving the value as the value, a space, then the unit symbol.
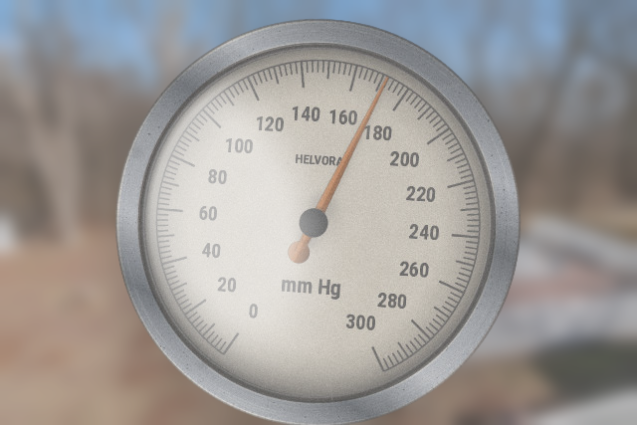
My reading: 172 mmHg
